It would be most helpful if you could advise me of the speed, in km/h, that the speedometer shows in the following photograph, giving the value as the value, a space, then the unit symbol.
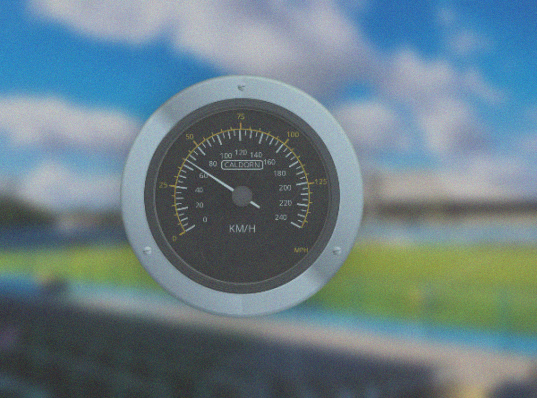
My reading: 65 km/h
